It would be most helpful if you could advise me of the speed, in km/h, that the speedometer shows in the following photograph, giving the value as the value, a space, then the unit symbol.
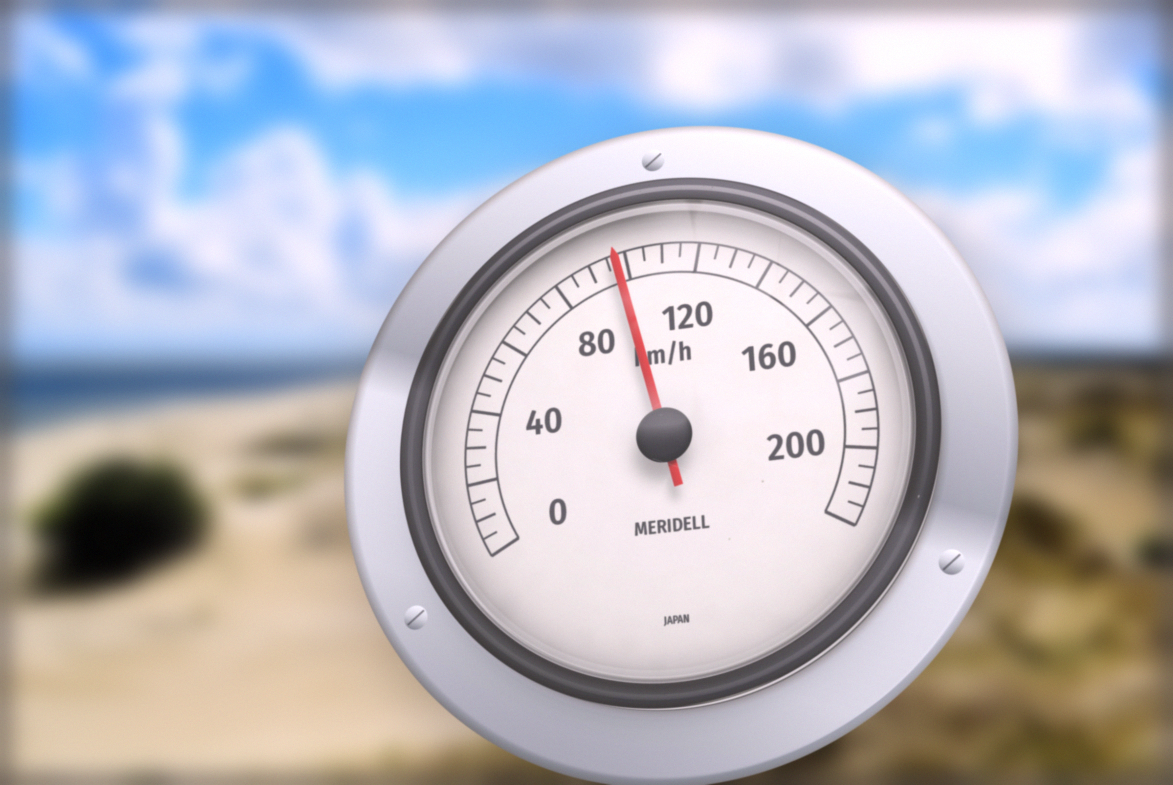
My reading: 97.5 km/h
